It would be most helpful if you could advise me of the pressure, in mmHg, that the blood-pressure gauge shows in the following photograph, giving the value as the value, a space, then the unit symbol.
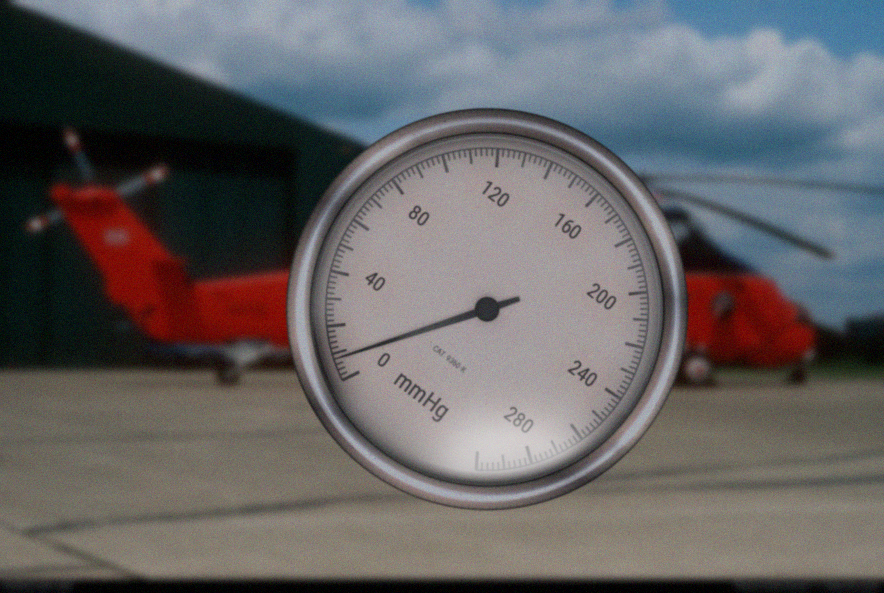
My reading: 8 mmHg
